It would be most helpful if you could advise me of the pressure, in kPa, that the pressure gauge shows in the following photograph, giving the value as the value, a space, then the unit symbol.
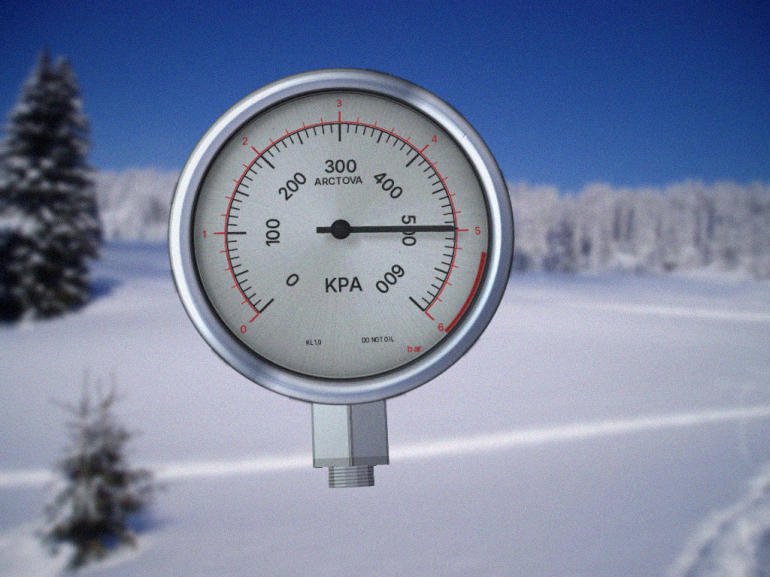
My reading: 500 kPa
